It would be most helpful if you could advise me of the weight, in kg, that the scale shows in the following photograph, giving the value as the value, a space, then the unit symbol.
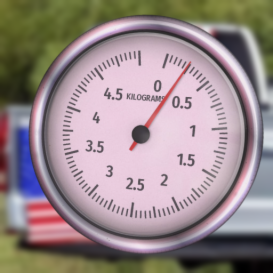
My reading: 0.25 kg
